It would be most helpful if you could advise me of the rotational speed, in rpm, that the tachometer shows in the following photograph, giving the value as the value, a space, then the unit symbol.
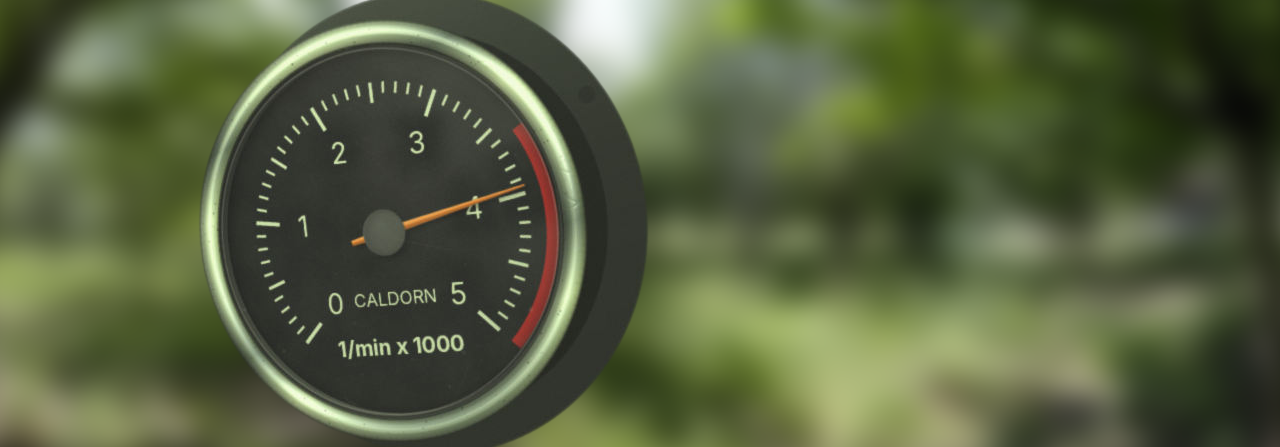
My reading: 3950 rpm
